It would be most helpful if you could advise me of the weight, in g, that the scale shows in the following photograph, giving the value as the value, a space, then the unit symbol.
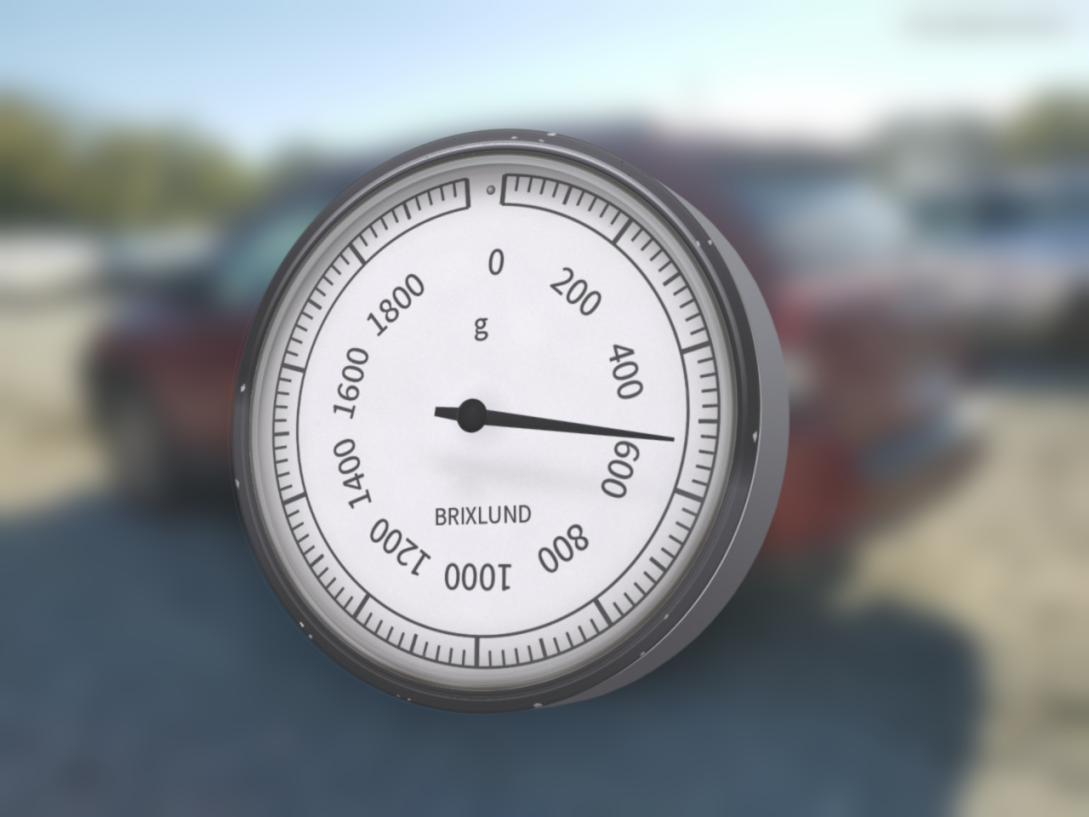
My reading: 530 g
